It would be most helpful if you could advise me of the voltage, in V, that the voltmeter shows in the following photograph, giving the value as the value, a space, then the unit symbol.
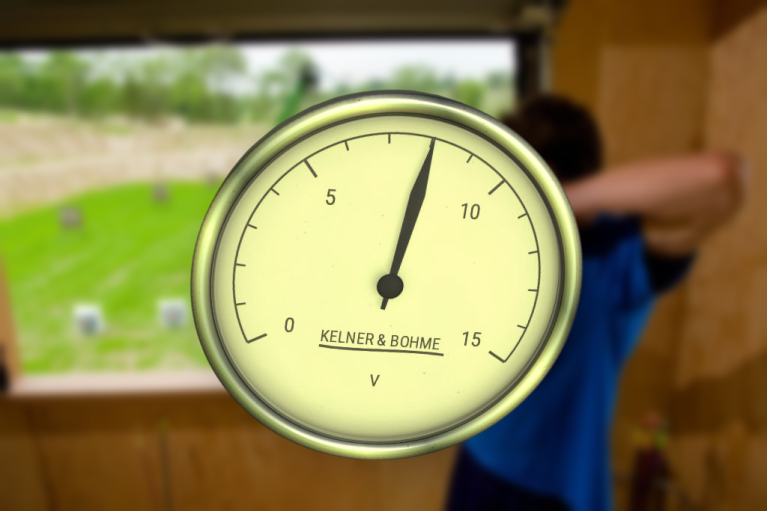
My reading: 8 V
